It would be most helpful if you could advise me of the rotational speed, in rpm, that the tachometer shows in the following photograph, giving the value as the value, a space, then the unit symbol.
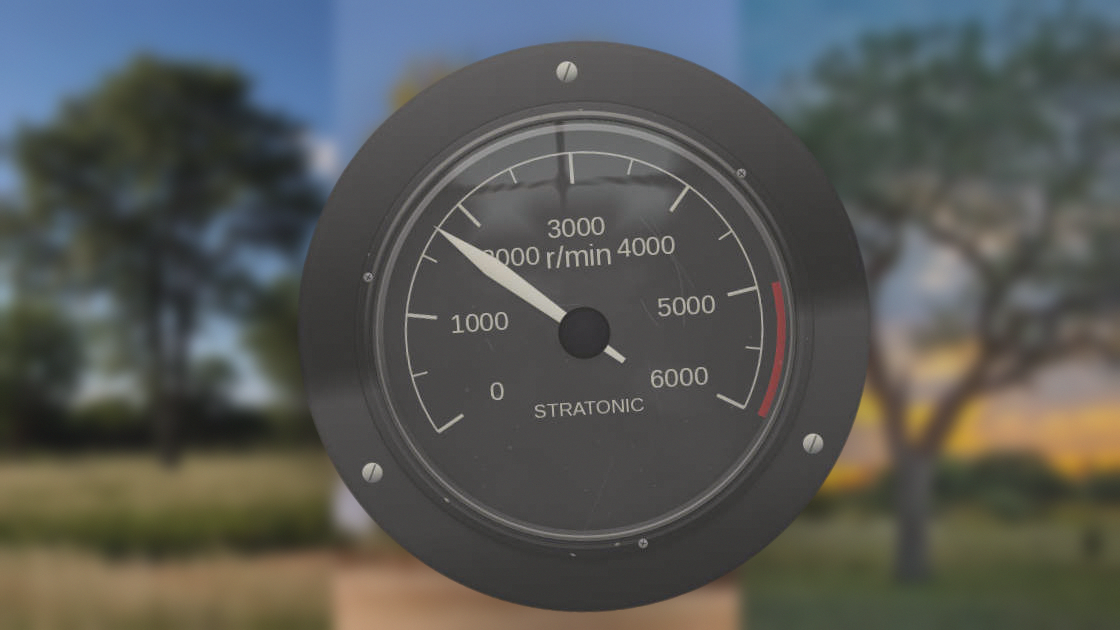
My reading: 1750 rpm
